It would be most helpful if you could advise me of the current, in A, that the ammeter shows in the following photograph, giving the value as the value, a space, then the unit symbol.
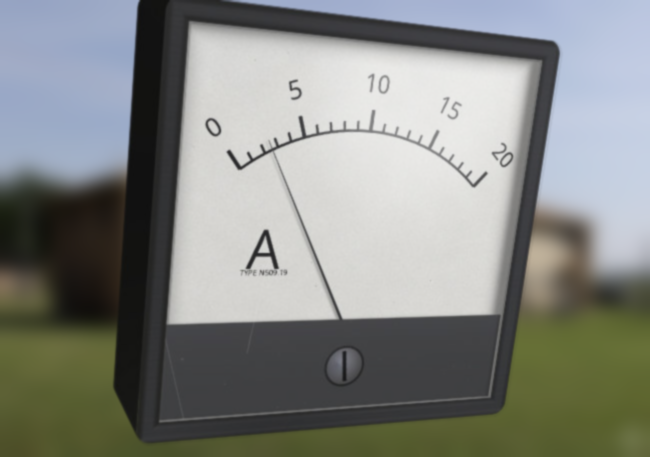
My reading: 2.5 A
